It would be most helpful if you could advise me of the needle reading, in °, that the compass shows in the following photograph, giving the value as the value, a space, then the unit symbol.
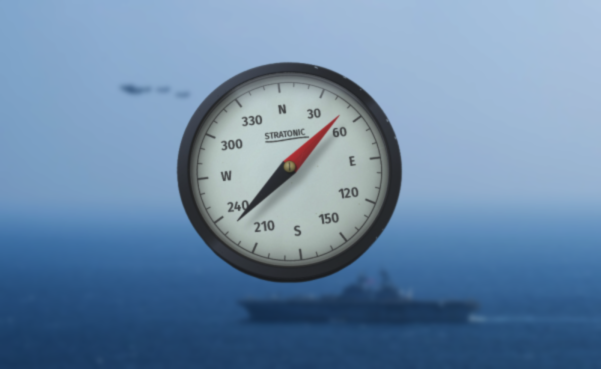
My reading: 50 °
